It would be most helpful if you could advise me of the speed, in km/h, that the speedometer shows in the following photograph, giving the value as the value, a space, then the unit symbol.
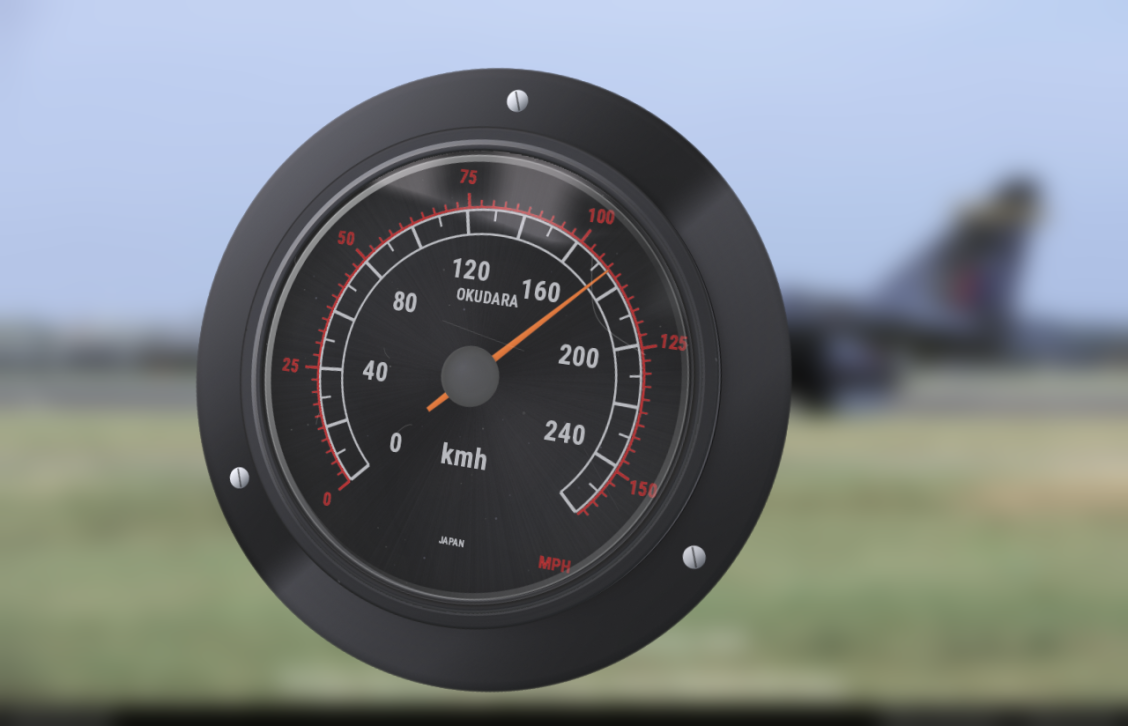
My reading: 175 km/h
